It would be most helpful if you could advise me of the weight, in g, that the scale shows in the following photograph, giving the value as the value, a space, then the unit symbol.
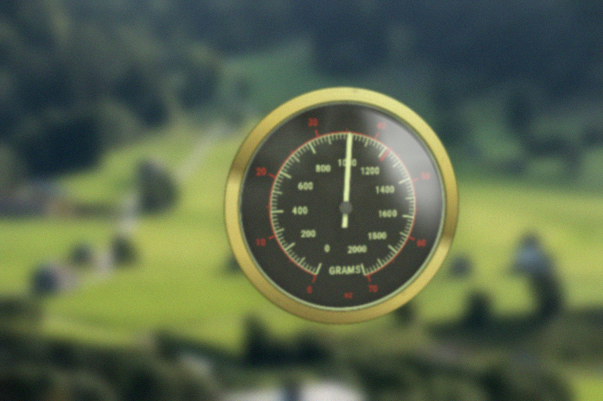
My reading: 1000 g
